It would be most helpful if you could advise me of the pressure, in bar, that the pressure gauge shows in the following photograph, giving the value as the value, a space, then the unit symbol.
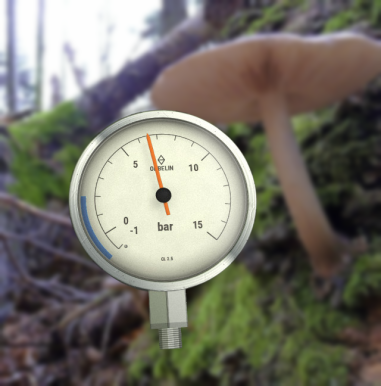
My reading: 6.5 bar
